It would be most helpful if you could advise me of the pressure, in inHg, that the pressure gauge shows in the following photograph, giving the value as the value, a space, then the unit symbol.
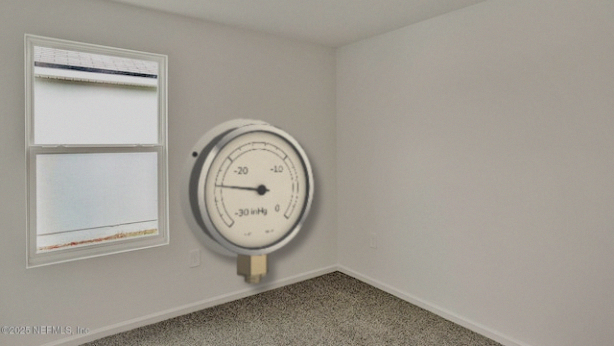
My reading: -24 inHg
